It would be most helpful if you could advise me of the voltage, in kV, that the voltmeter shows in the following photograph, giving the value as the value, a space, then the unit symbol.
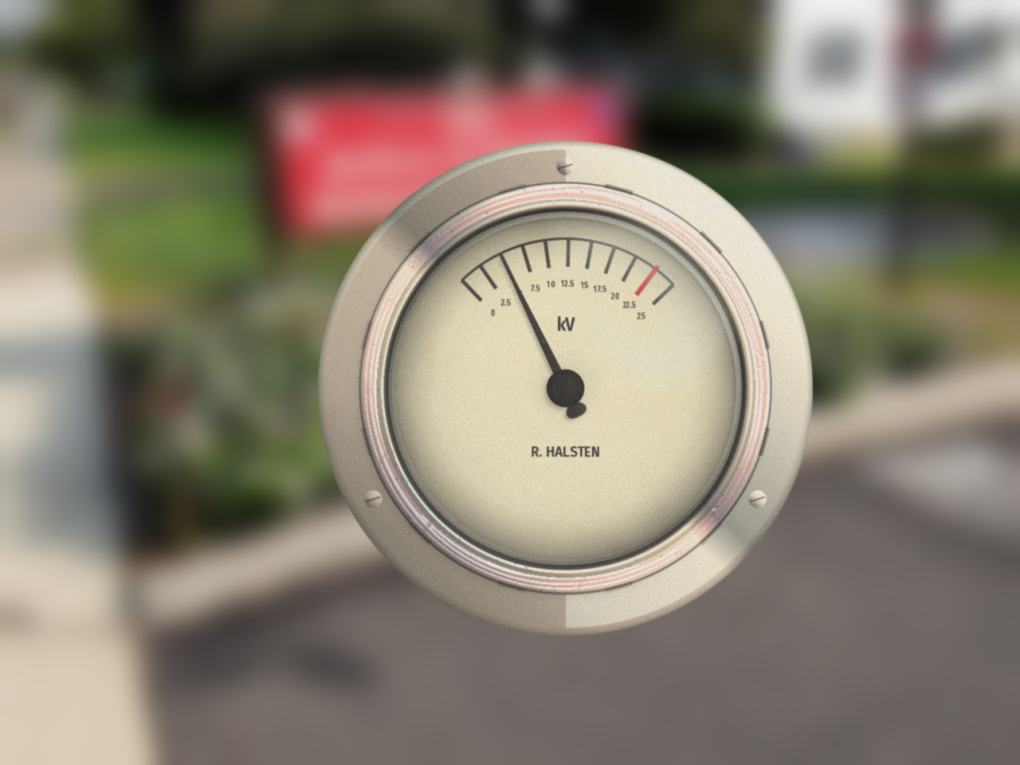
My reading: 5 kV
